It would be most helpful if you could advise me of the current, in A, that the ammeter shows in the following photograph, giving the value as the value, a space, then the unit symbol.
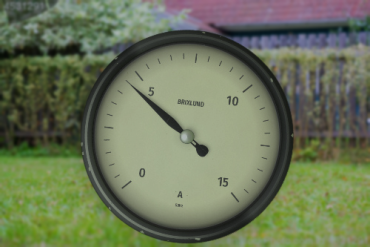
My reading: 4.5 A
